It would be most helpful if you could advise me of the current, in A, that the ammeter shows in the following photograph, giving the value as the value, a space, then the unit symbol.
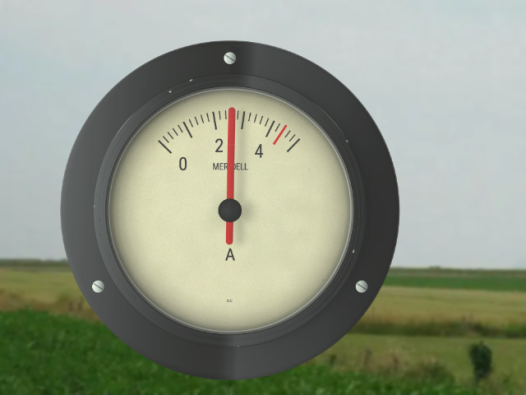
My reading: 2.6 A
